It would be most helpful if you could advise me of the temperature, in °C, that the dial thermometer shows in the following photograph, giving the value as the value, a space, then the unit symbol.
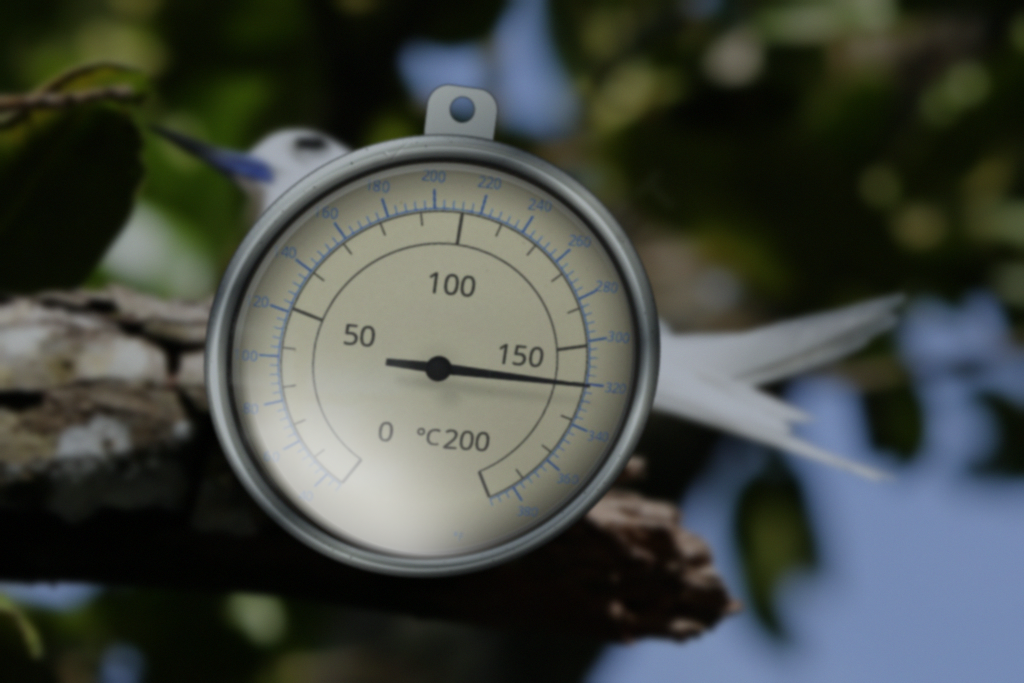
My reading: 160 °C
